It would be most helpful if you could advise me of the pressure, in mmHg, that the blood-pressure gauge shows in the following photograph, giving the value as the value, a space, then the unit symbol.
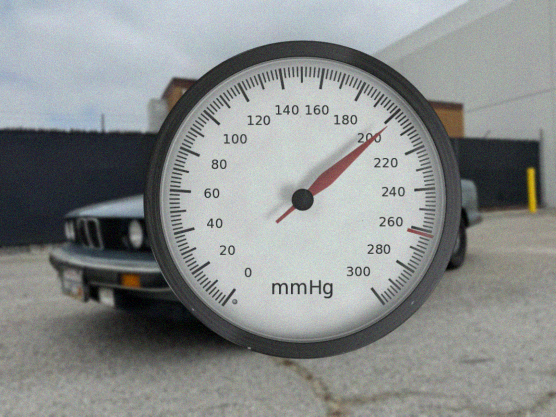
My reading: 202 mmHg
